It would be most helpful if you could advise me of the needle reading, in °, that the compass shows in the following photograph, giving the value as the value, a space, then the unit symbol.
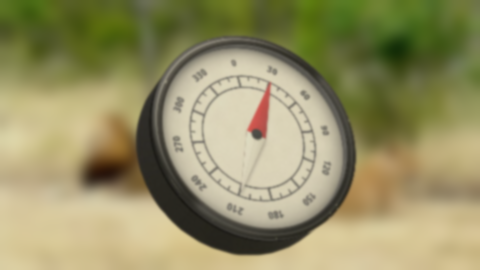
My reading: 30 °
